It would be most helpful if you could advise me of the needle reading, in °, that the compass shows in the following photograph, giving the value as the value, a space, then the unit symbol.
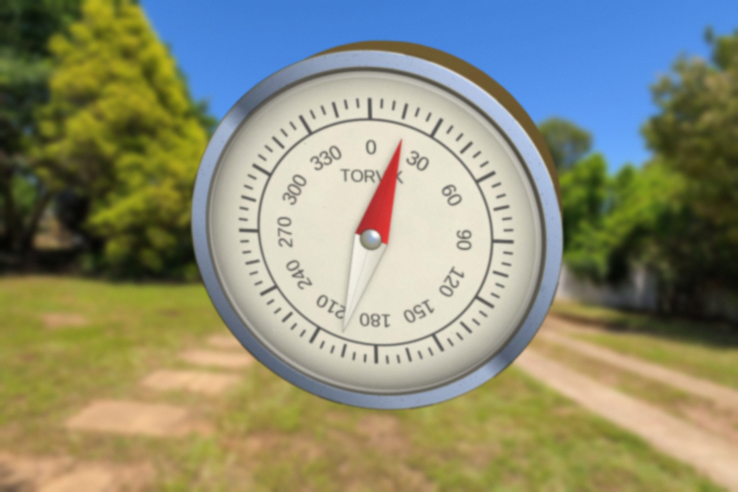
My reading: 17.5 °
